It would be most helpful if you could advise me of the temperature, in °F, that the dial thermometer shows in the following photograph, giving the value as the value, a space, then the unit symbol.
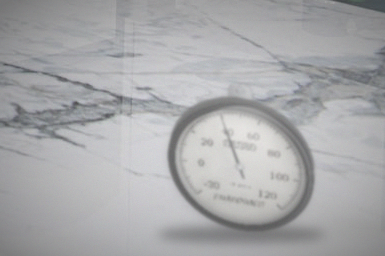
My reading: 40 °F
